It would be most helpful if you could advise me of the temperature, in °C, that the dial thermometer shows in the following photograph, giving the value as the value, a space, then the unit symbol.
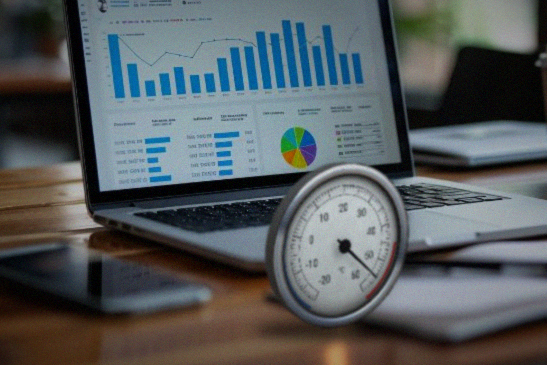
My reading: 55 °C
